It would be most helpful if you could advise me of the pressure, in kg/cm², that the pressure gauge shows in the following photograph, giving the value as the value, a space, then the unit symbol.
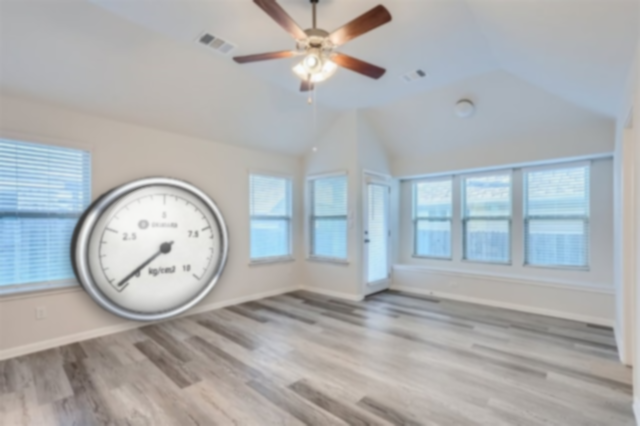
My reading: 0.25 kg/cm²
